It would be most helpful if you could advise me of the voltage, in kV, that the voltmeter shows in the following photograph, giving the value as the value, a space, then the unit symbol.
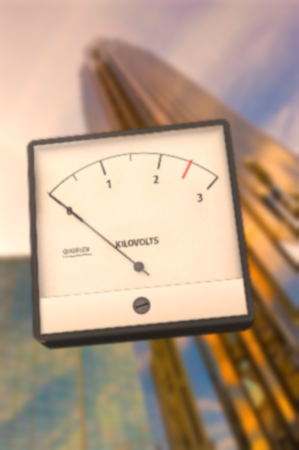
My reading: 0 kV
